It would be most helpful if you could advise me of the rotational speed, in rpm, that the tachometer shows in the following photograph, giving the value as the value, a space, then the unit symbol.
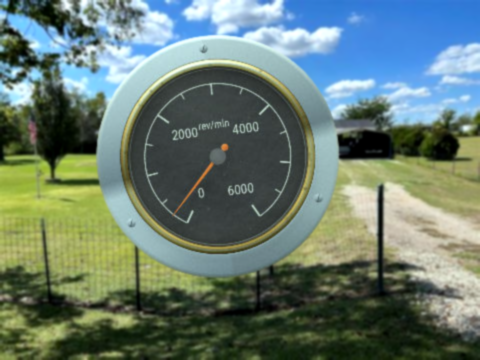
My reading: 250 rpm
